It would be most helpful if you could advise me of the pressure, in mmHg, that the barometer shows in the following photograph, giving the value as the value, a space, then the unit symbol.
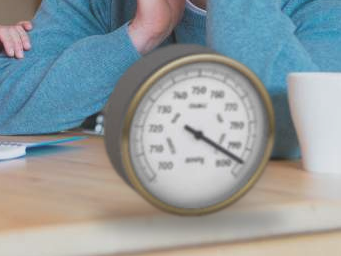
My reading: 795 mmHg
